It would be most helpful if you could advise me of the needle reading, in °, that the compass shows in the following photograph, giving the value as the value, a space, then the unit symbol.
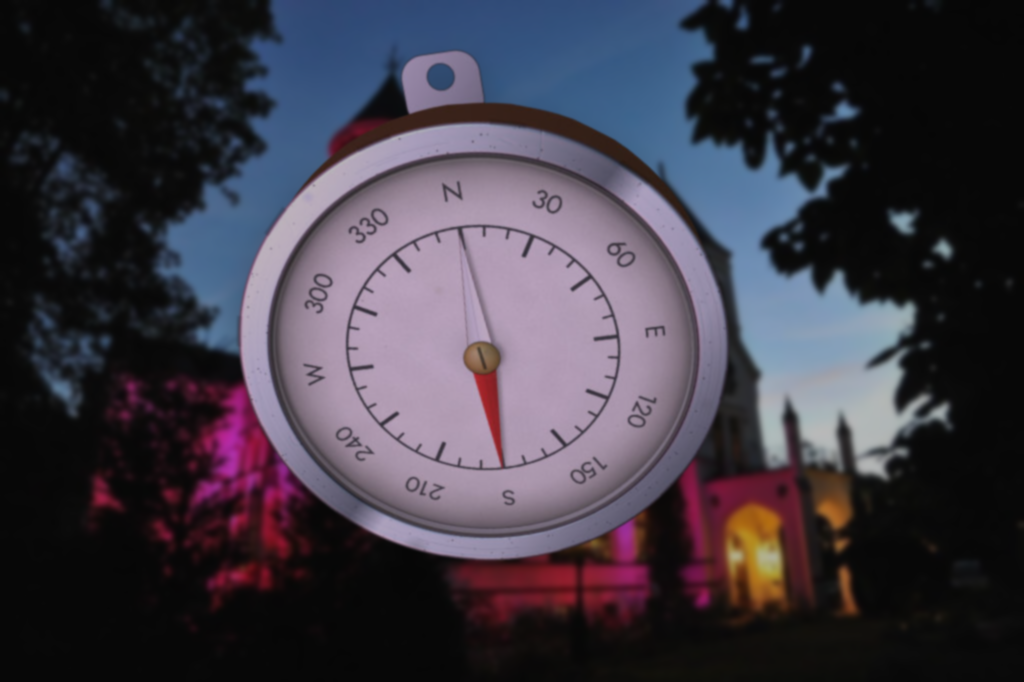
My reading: 180 °
